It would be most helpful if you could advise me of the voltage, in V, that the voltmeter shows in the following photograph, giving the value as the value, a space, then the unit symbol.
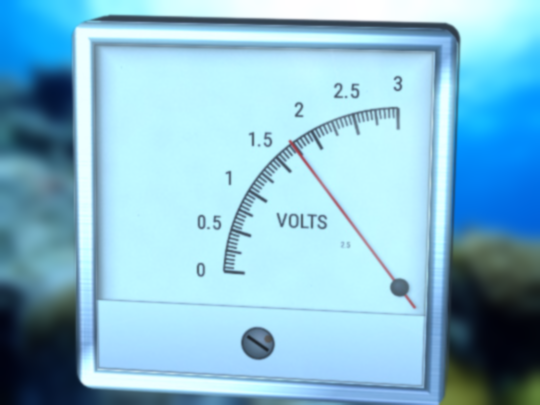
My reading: 1.75 V
